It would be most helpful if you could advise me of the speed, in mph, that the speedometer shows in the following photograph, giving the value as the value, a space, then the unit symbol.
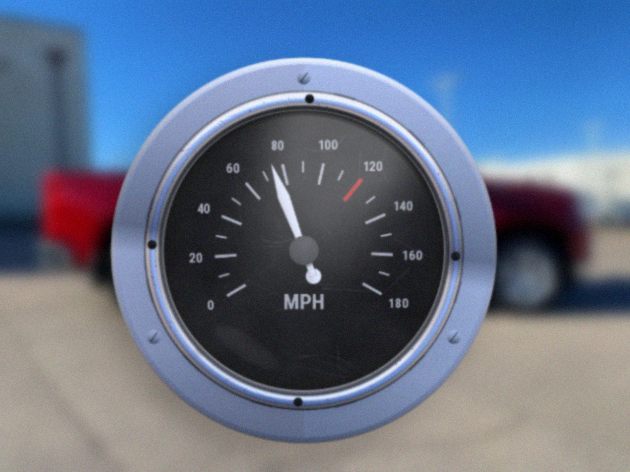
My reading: 75 mph
